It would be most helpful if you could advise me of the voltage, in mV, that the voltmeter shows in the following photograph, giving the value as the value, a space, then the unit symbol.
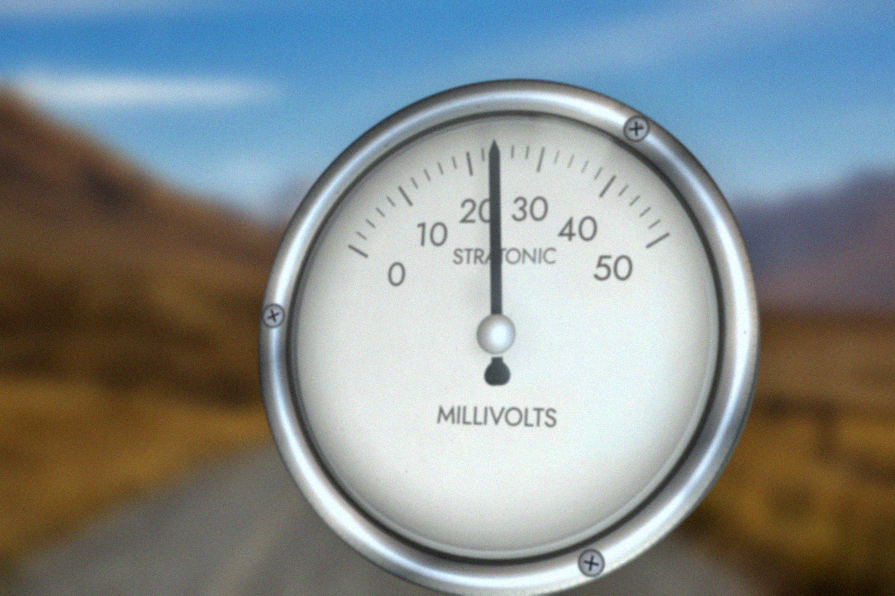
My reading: 24 mV
